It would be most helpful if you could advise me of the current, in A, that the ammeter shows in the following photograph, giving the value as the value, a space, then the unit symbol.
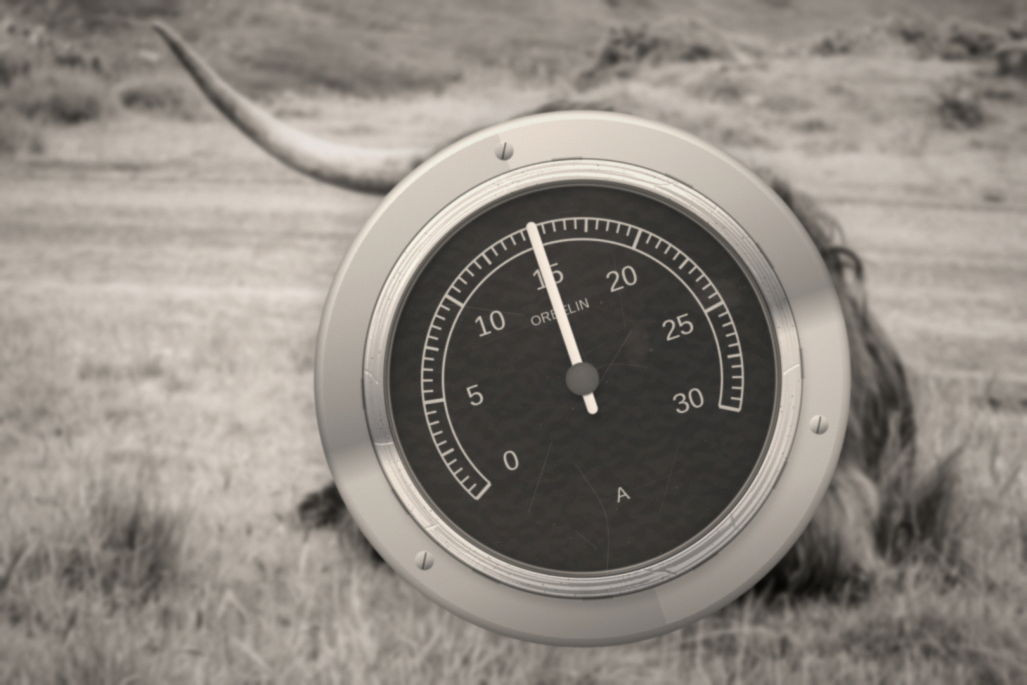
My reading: 15 A
